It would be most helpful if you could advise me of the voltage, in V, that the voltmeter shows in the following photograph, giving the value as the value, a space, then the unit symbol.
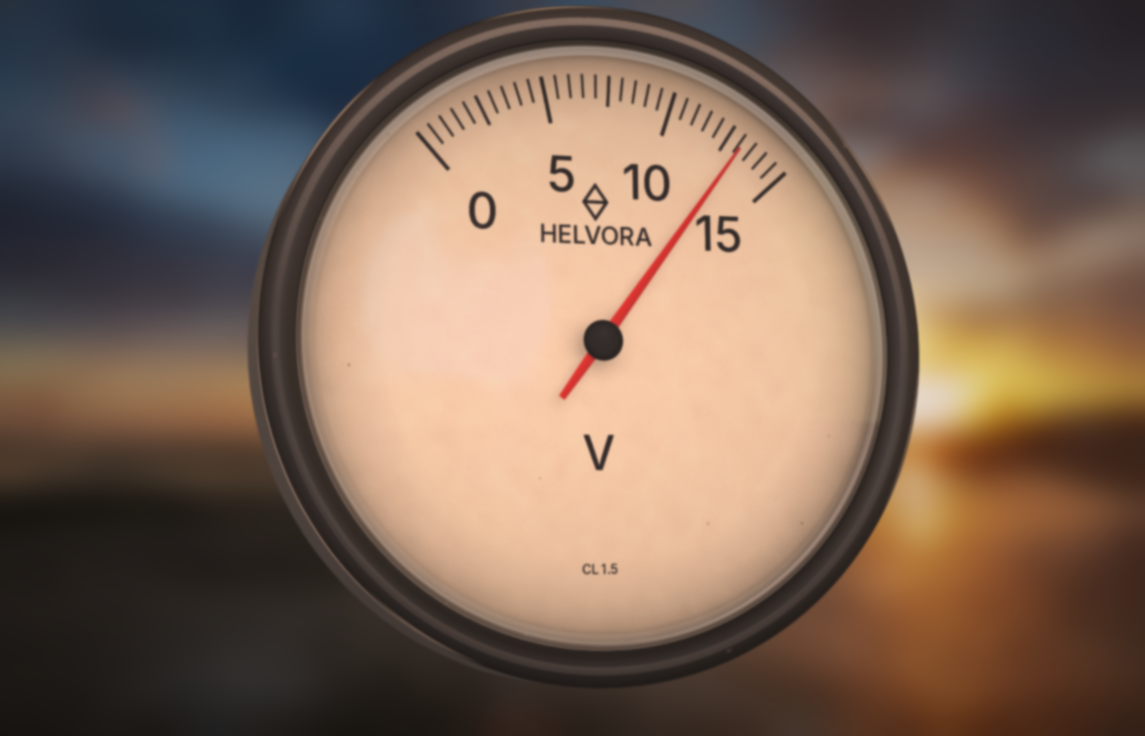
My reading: 13 V
